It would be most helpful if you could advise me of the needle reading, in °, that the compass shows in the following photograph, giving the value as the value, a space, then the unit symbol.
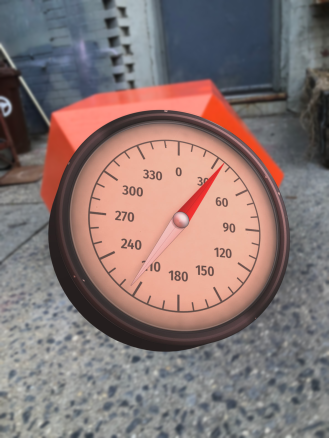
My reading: 35 °
